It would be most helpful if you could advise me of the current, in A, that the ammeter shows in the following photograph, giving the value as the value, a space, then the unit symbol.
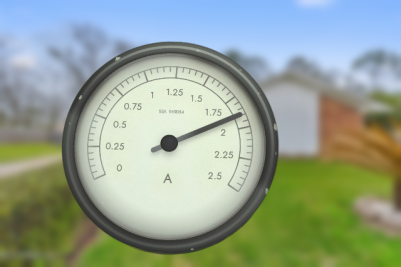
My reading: 1.9 A
